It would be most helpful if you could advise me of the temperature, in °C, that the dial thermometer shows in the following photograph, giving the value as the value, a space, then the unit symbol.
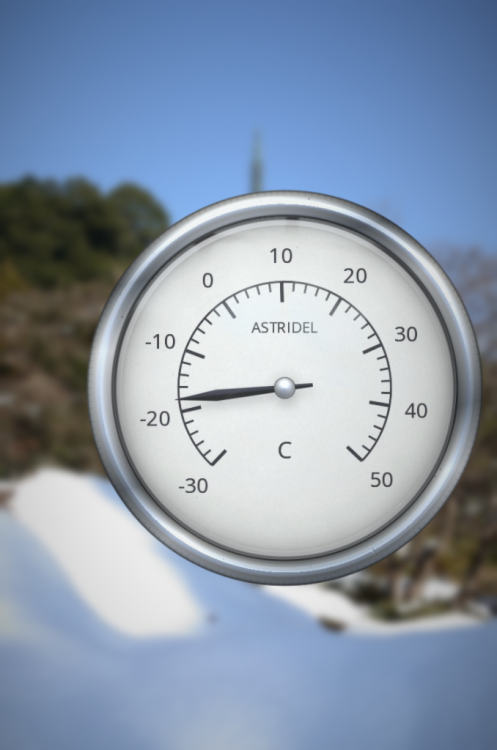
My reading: -18 °C
